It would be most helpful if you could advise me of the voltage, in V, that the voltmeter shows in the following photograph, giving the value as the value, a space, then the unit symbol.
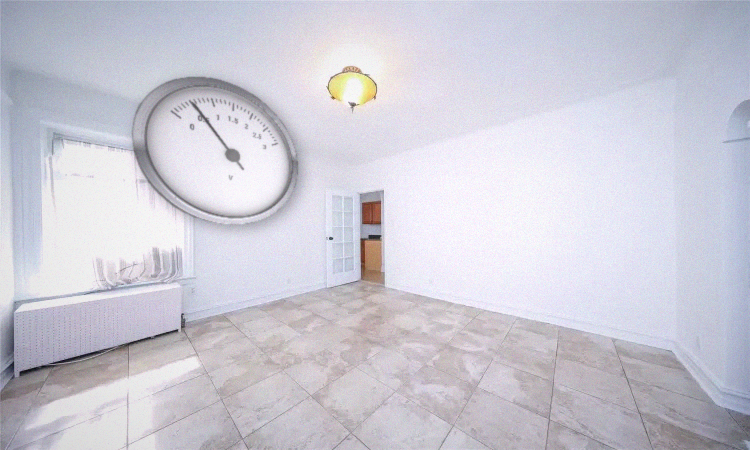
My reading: 0.5 V
